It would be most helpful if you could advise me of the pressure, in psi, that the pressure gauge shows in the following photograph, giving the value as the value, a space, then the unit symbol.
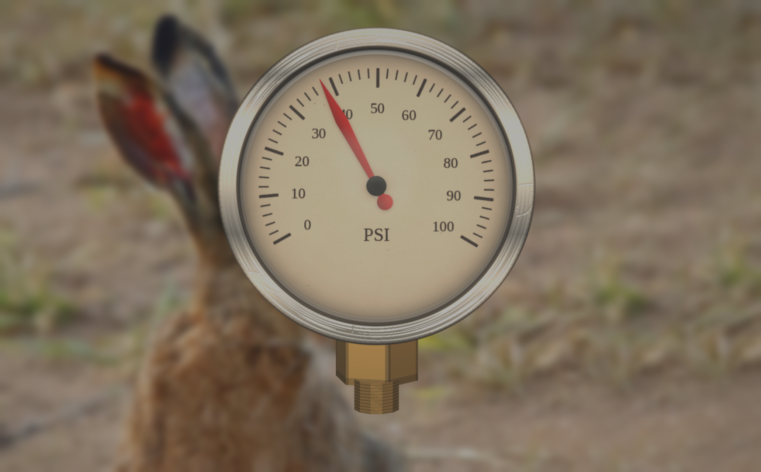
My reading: 38 psi
